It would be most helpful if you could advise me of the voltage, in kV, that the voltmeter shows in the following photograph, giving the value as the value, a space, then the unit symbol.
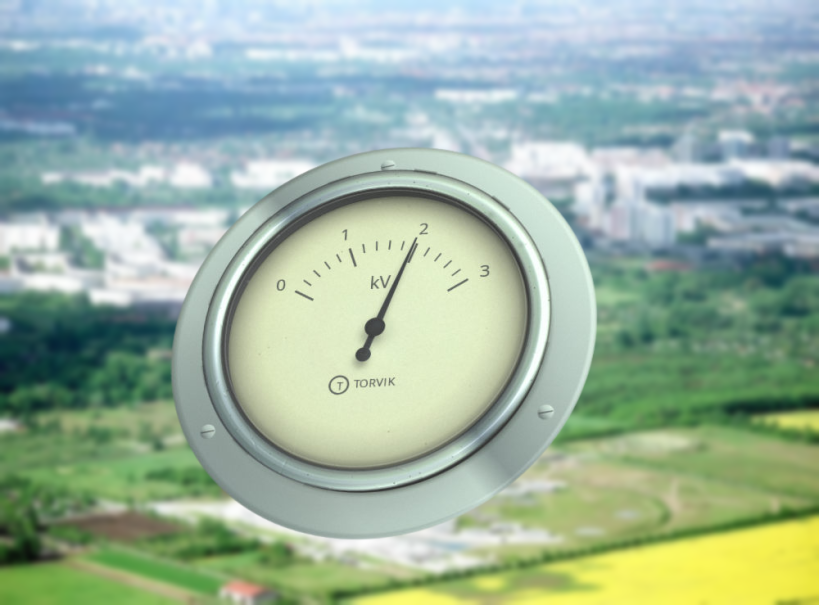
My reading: 2 kV
